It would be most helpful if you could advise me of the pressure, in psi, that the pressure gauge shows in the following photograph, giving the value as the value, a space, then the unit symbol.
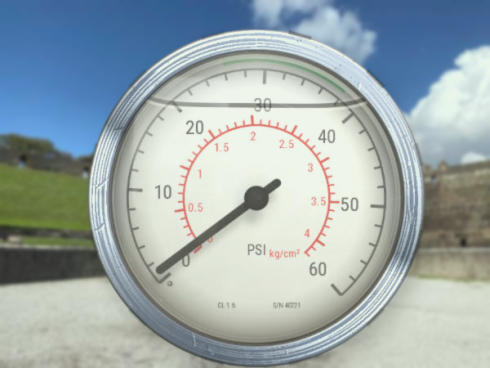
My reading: 1 psi
